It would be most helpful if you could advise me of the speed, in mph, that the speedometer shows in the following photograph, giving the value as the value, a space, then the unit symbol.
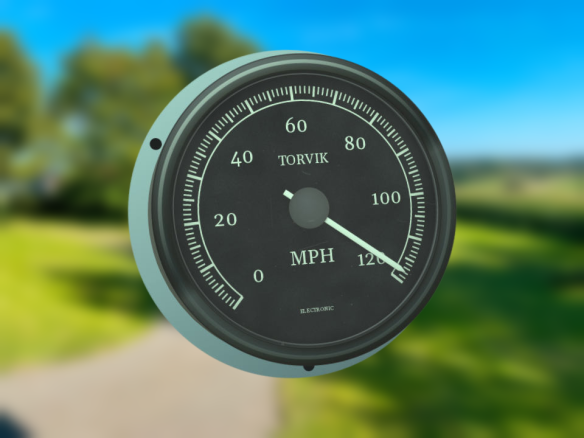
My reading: 118 mph
